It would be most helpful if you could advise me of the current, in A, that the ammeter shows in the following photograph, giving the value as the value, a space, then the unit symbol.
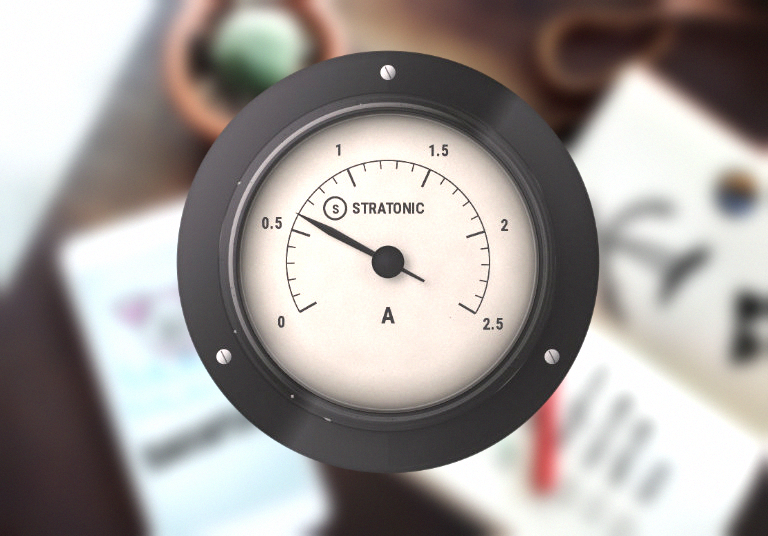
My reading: 0.6 A
